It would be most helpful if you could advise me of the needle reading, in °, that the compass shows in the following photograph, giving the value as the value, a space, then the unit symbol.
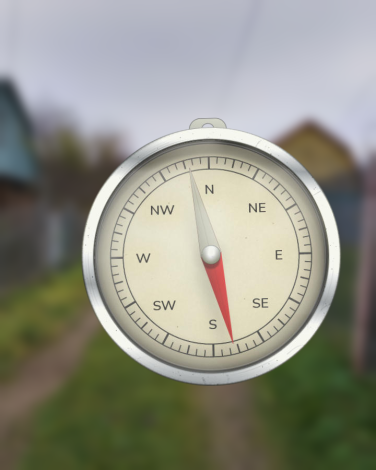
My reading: 167.5 °
